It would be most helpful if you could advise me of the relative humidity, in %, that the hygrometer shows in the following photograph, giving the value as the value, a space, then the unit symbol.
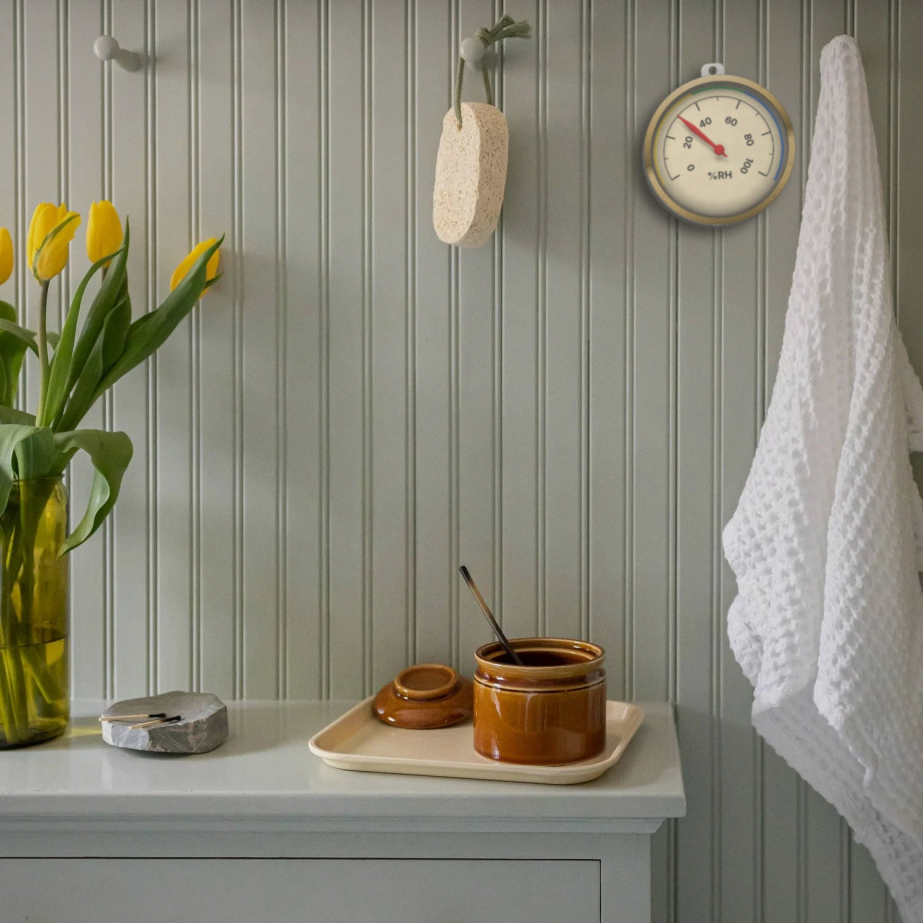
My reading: 30 %
